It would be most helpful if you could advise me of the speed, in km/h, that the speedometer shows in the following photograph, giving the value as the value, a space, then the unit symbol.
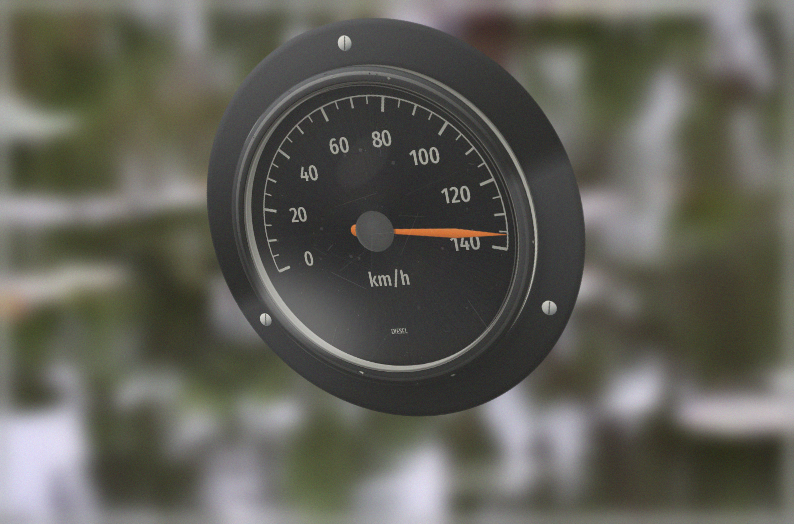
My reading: 135 km/h
